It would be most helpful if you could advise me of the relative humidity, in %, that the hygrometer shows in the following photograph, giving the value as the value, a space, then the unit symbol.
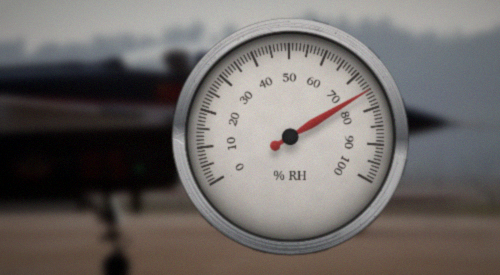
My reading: 75 %
